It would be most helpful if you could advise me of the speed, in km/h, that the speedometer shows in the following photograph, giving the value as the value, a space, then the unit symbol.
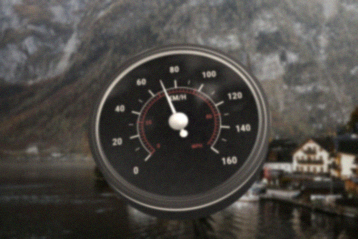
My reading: 70 km/h
